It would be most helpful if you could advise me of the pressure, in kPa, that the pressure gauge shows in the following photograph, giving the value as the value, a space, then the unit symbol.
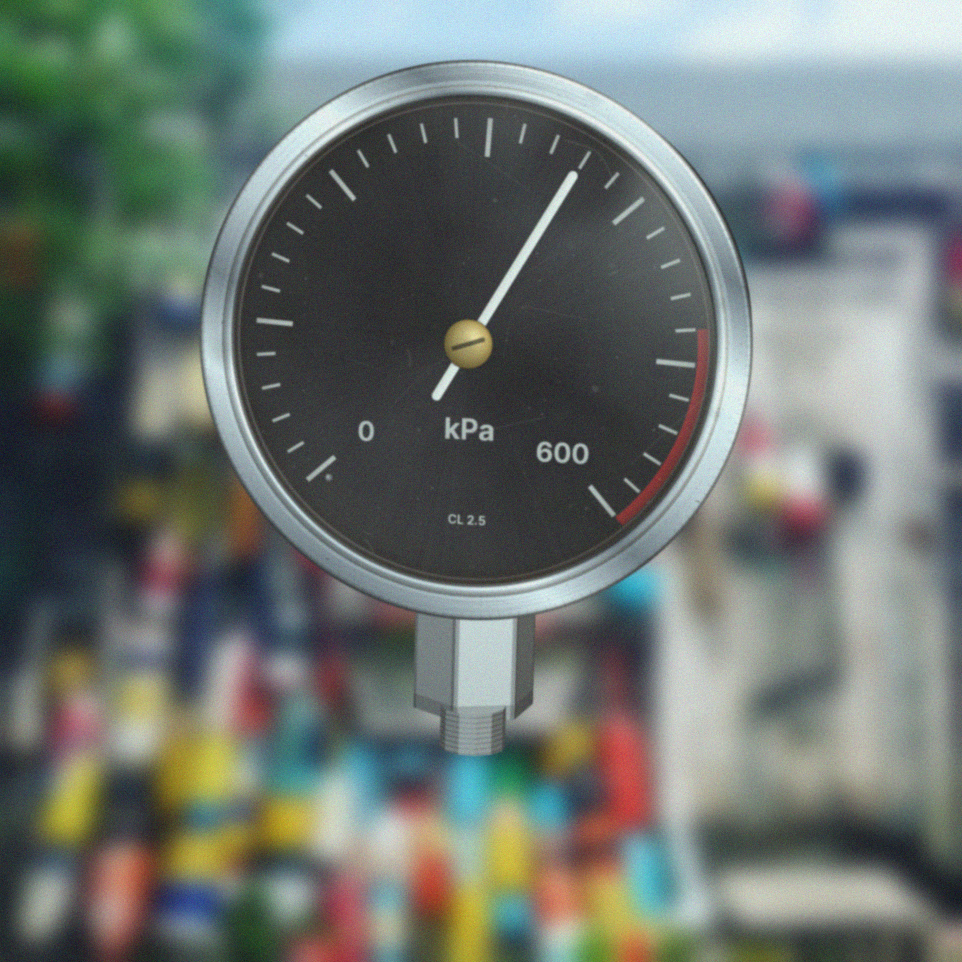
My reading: 360 kPa
